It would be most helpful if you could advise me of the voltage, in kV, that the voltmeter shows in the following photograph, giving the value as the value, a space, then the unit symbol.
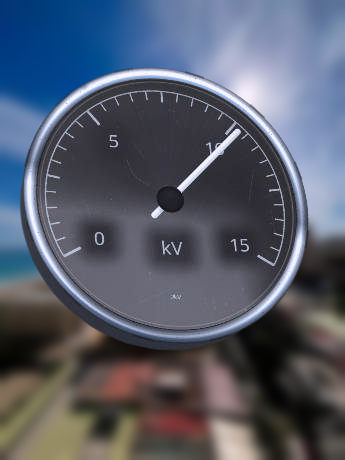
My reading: 10.25 kV
